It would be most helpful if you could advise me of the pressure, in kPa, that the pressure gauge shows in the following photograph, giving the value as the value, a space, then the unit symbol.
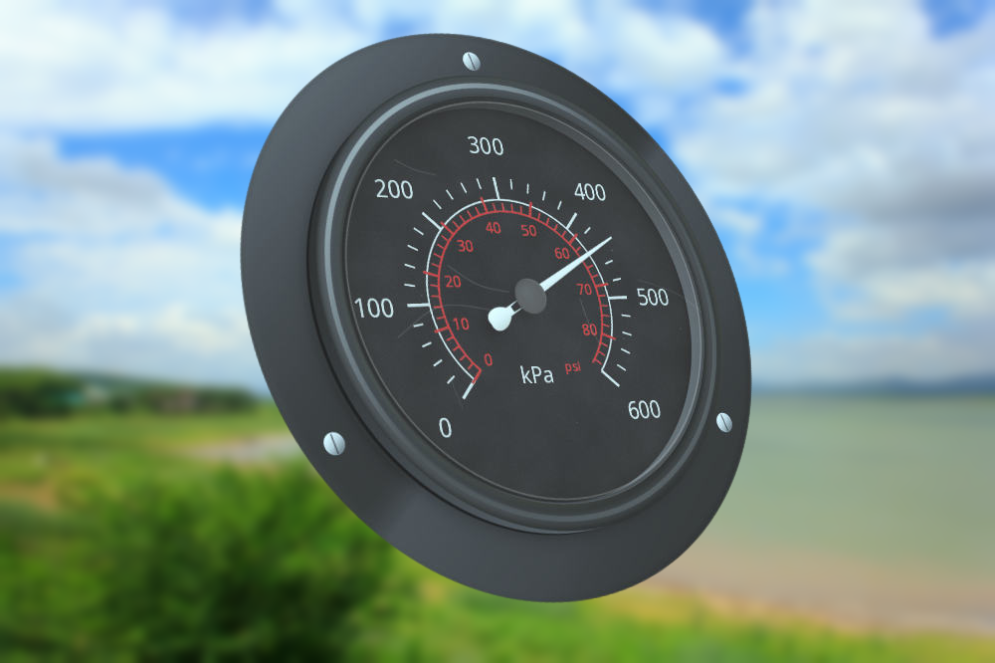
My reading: 440 kPa
